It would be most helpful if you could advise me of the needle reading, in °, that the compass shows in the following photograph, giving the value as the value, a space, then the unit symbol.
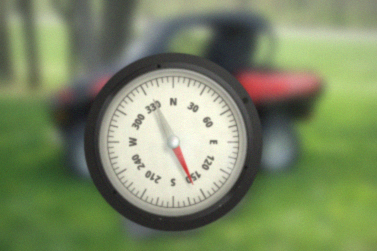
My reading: 155 °
